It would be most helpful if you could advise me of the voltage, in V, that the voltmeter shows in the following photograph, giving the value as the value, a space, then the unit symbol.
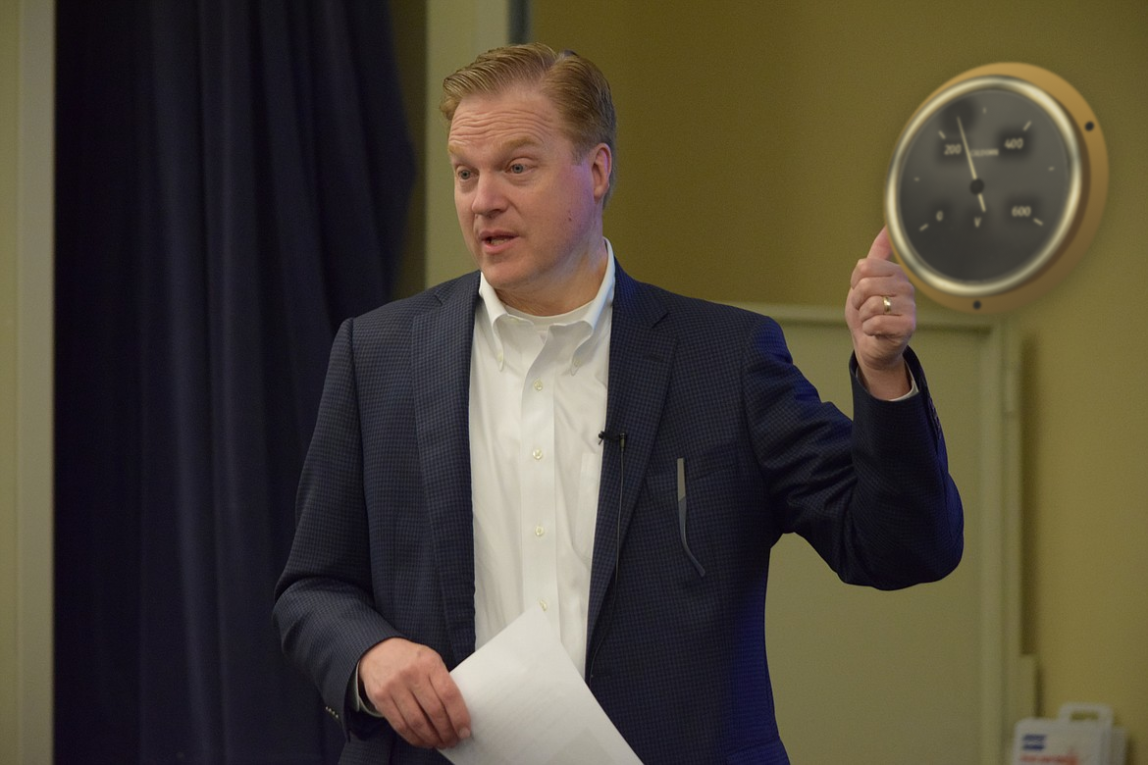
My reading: 250 V
